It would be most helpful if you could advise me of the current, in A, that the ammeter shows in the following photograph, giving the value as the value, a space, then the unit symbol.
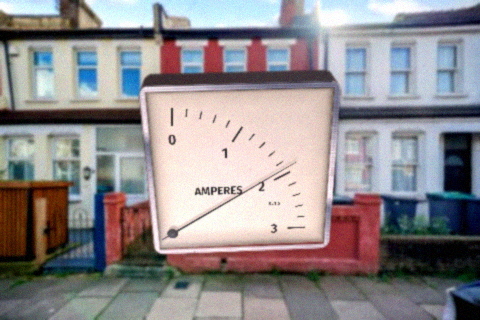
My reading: 1.9 A
